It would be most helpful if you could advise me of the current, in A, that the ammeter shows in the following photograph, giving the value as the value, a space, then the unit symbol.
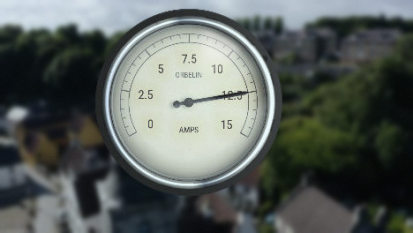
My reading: 12.5 A
